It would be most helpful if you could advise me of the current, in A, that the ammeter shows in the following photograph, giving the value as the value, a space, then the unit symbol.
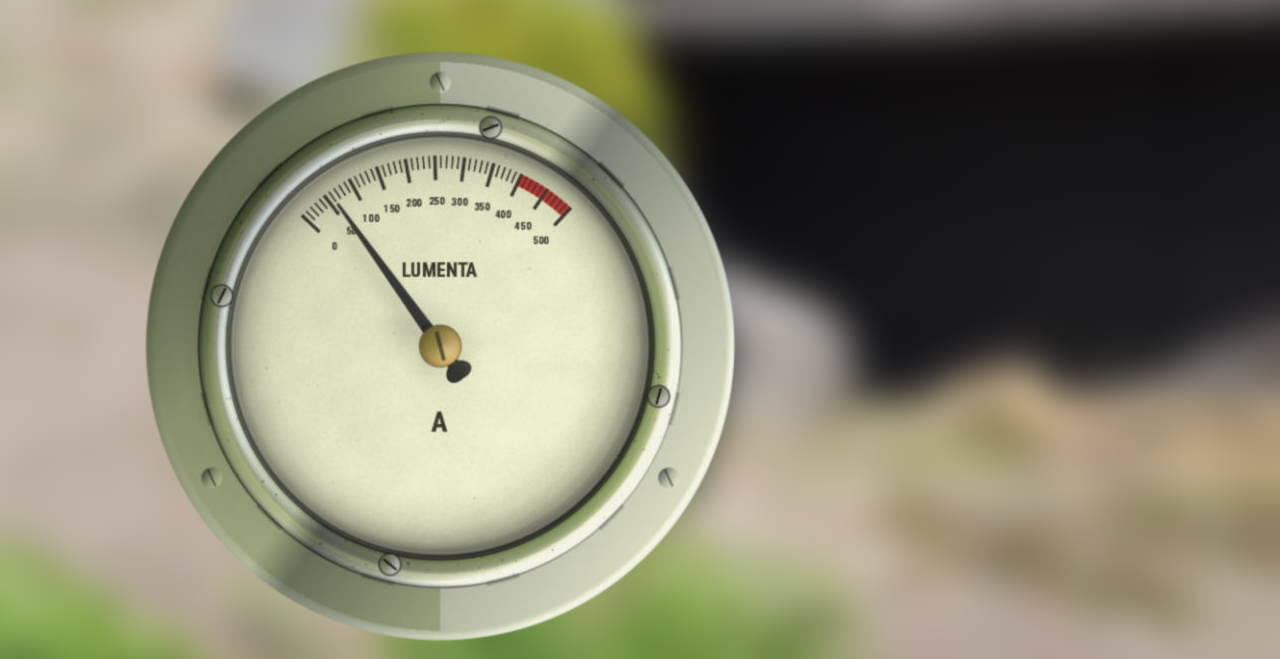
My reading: 60 A
